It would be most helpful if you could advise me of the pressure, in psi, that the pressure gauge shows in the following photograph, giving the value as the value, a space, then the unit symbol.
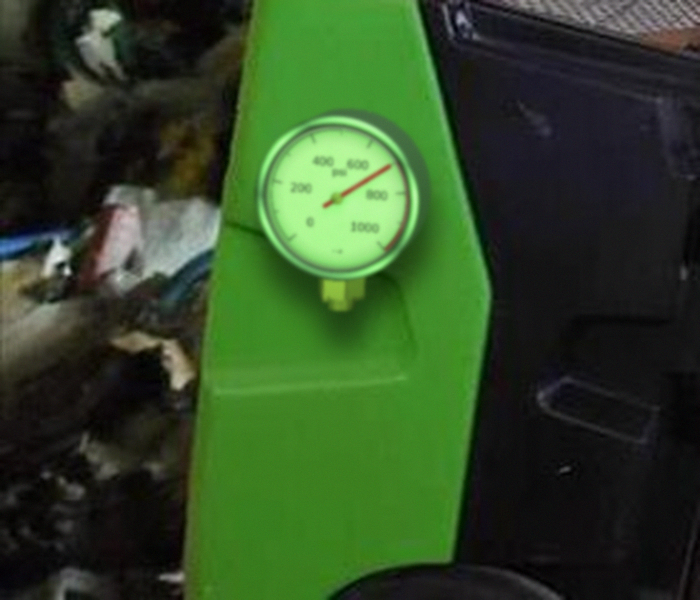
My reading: 700 psi
